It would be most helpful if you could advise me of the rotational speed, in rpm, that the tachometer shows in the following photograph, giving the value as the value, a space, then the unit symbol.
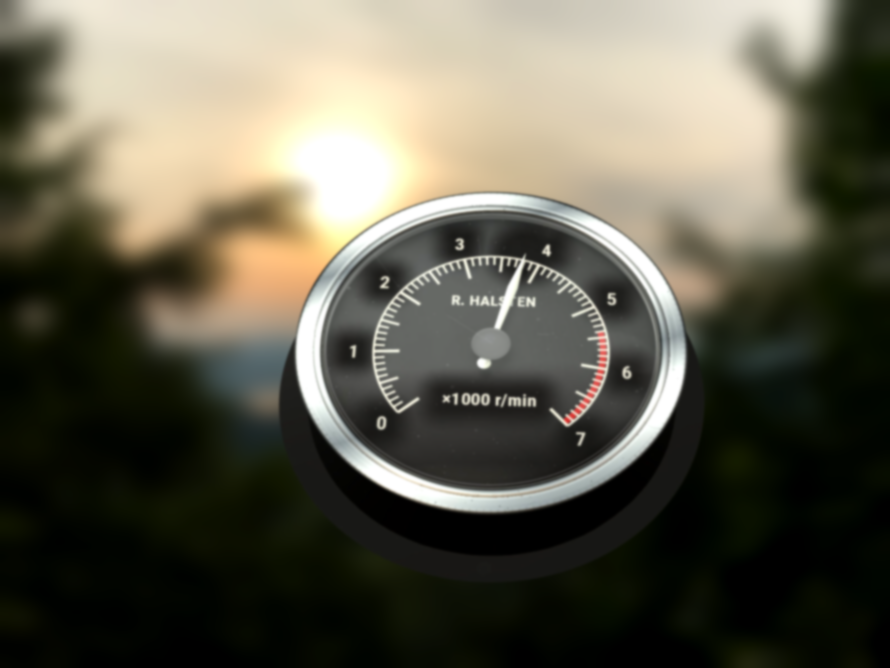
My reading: 3800 rpm
